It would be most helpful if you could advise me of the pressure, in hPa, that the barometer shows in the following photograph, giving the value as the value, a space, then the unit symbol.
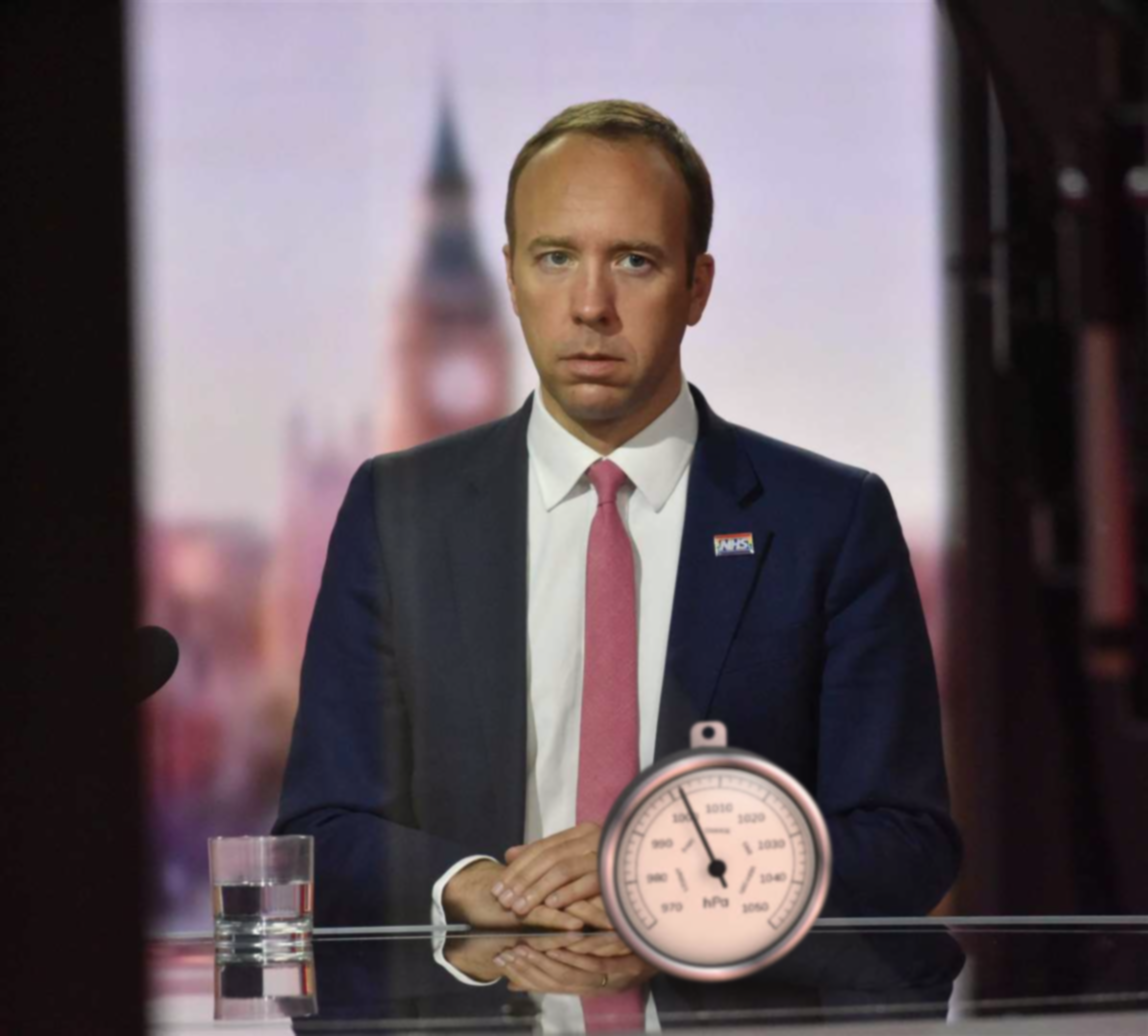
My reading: 1002 hPa
